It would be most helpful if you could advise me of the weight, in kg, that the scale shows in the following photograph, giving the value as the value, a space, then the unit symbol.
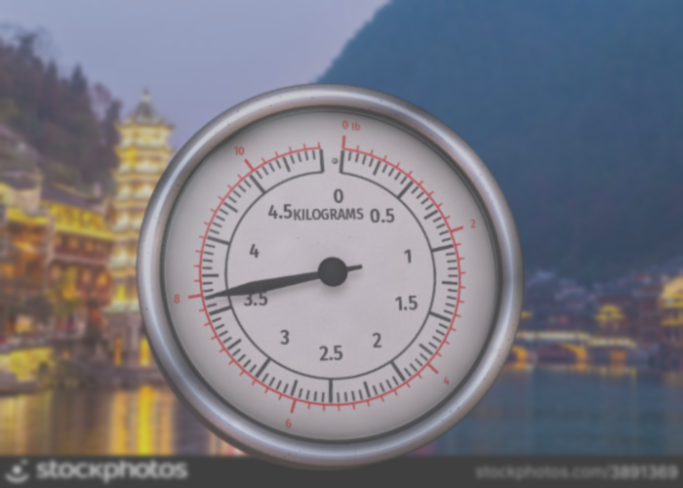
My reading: 3.6 kg
